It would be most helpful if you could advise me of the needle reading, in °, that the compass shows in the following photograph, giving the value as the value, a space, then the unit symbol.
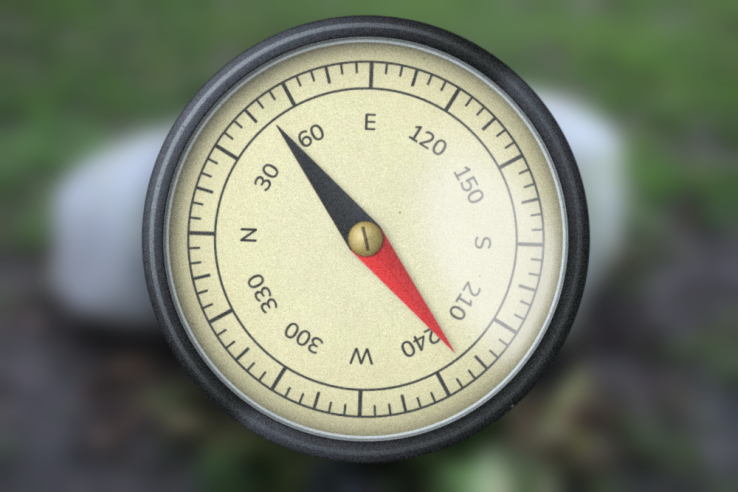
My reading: 230 °
